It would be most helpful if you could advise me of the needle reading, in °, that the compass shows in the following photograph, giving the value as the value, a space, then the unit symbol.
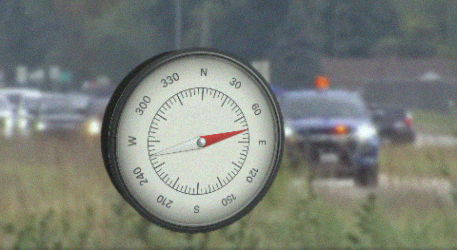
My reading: 75 °
